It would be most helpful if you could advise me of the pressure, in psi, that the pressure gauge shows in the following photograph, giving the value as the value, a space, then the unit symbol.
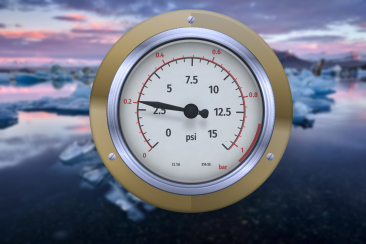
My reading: 3 psi
